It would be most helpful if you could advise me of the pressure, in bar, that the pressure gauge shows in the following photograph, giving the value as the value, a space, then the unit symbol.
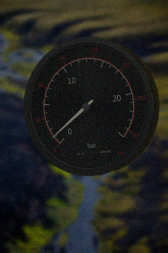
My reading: 1 bar
